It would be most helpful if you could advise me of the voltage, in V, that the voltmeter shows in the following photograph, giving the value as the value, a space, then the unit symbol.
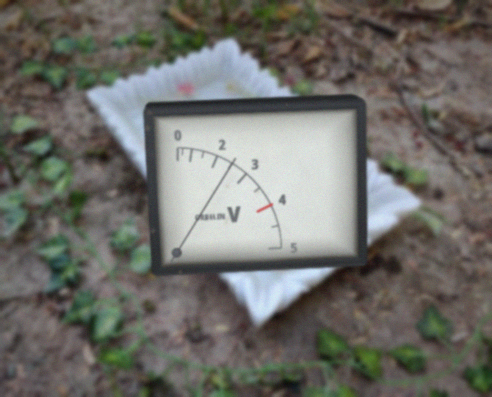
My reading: 2.5 V
